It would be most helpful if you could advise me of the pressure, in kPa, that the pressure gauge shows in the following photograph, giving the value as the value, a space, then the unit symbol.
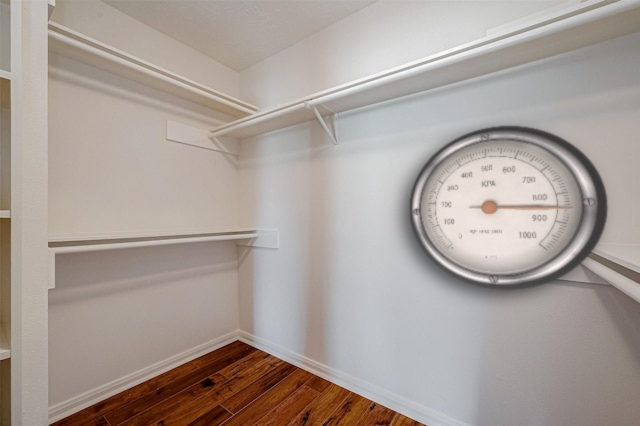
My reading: 850 kPa
